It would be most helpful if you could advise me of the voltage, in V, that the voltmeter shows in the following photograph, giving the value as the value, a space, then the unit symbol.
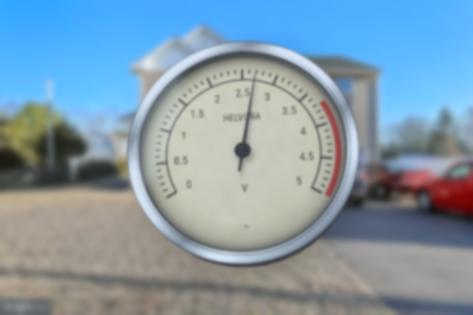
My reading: 2.7 V
